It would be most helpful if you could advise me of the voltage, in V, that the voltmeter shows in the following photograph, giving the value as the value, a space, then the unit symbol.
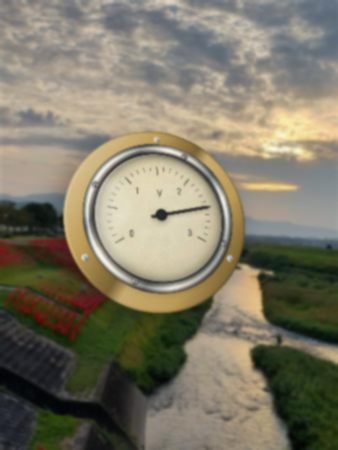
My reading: 2.5 V
